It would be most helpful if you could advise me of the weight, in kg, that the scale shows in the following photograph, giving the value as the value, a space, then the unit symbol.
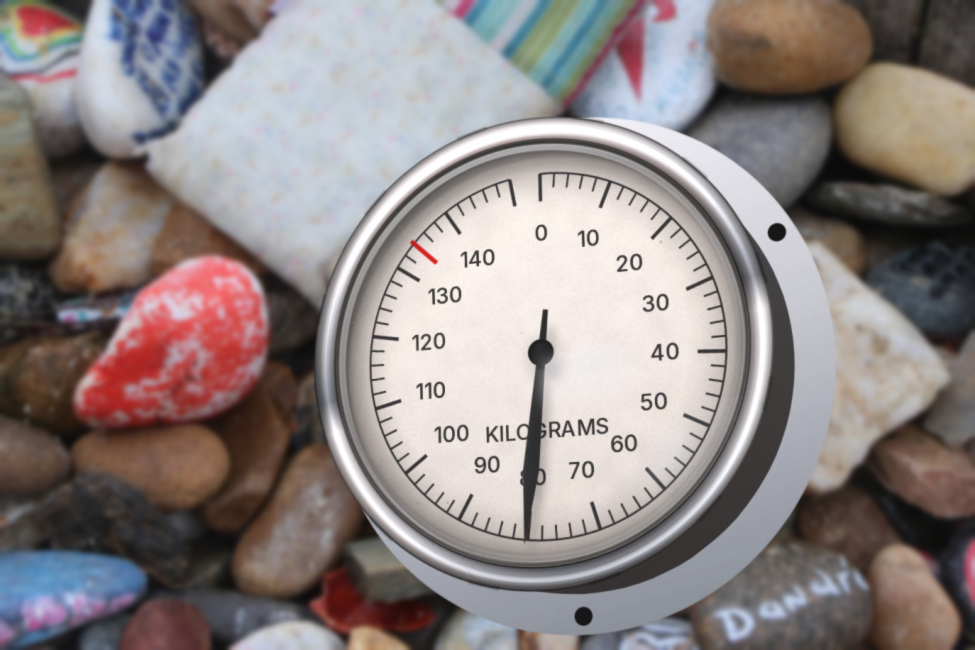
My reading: 80 kg
